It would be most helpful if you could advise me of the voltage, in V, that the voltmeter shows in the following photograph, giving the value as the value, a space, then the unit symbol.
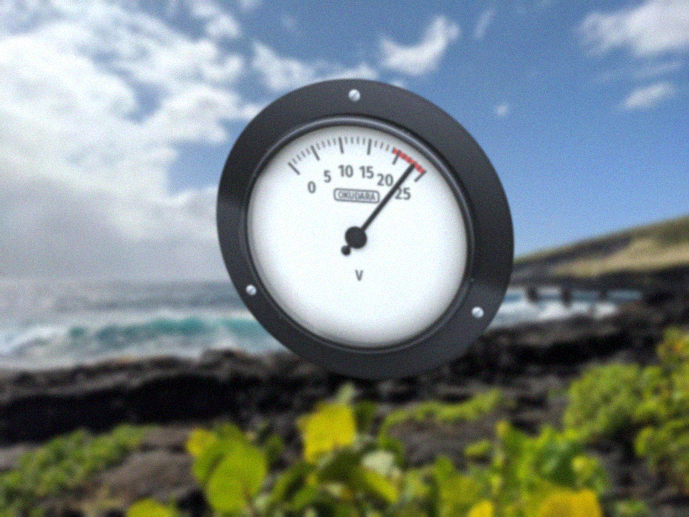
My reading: 23 V
